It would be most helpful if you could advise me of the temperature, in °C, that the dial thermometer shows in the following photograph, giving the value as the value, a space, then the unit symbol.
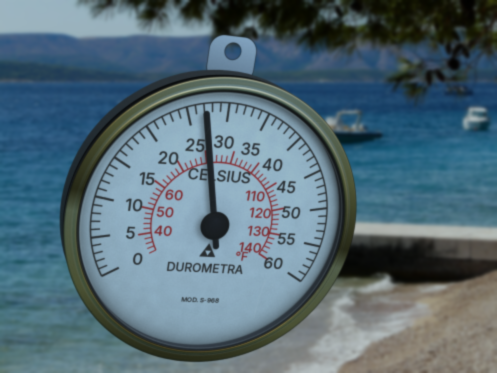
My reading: 27 °C
